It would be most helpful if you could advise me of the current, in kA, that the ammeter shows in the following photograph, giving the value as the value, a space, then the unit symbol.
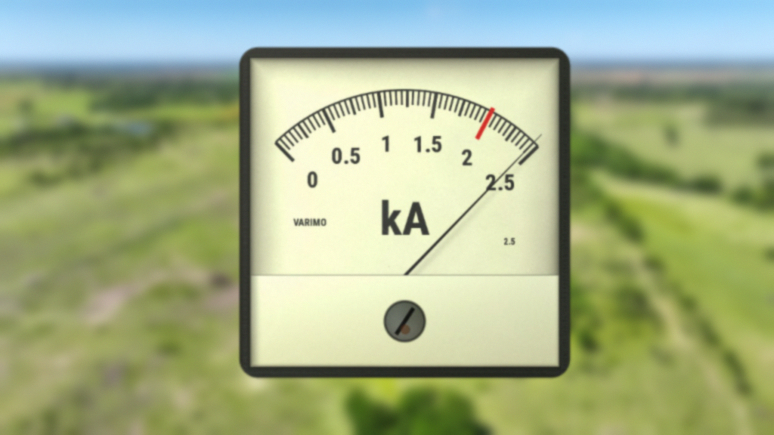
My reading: 2.45 kA
